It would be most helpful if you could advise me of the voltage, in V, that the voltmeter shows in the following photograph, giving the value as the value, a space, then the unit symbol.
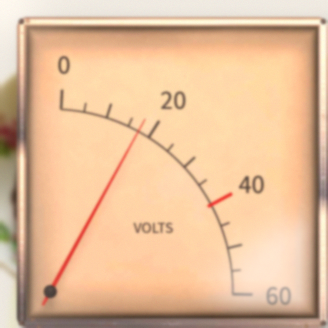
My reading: 17.5 V
